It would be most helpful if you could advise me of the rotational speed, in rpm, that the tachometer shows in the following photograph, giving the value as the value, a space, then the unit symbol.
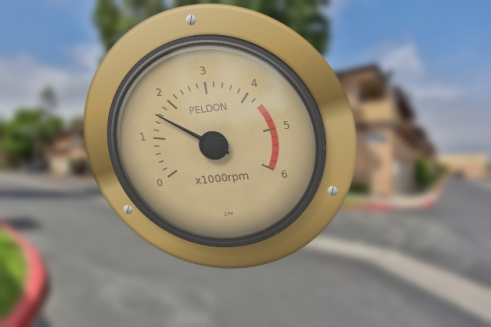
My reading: 1600 rpm
